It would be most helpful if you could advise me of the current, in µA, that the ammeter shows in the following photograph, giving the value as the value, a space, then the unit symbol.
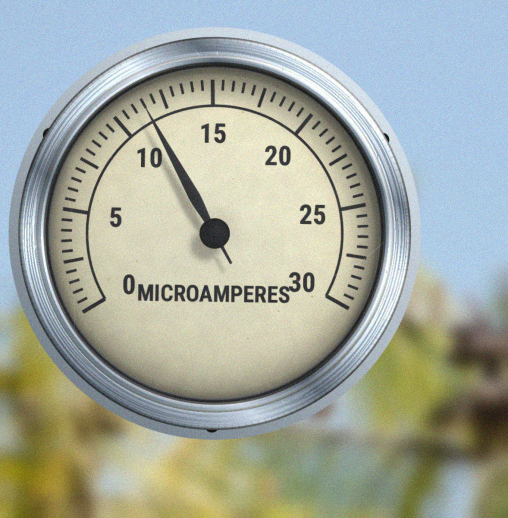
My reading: 11.5 µA
